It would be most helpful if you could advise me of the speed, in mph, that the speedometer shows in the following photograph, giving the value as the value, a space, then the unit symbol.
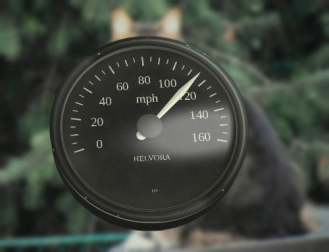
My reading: 115 mph
